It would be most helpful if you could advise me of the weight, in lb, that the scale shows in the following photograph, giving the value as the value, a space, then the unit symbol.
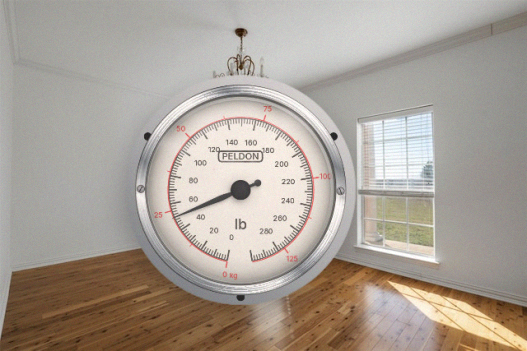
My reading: 50 lb
